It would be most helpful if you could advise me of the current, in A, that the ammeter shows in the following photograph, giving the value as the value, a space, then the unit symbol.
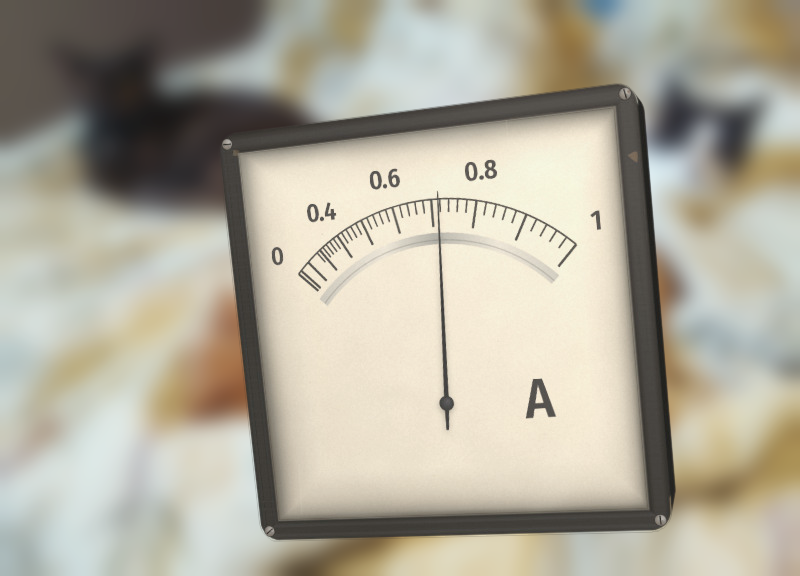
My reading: 0.72 A
